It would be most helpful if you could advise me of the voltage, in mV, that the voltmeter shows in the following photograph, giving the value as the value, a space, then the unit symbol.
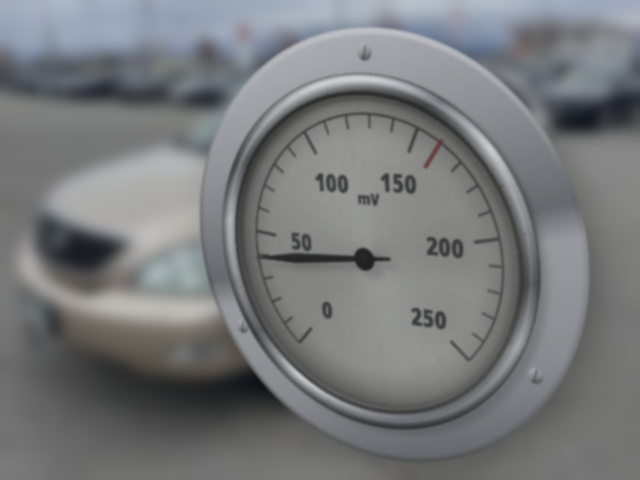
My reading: 40 mV
